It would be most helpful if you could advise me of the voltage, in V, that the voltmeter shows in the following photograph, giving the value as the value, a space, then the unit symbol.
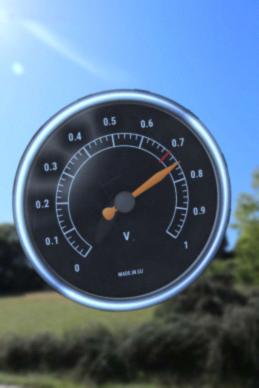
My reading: 0.74 V
